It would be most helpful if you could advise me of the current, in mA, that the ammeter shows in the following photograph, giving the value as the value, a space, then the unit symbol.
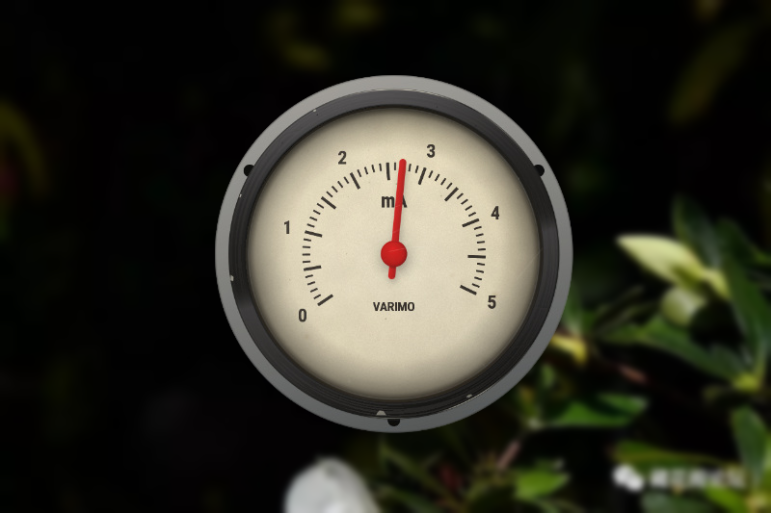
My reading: 2.7 mA
